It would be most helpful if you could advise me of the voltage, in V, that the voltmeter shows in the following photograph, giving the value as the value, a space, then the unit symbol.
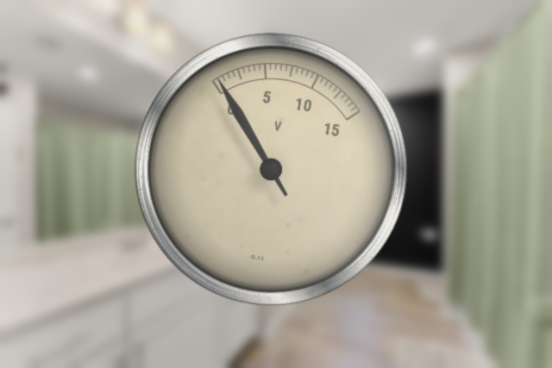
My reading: 0.5 V
